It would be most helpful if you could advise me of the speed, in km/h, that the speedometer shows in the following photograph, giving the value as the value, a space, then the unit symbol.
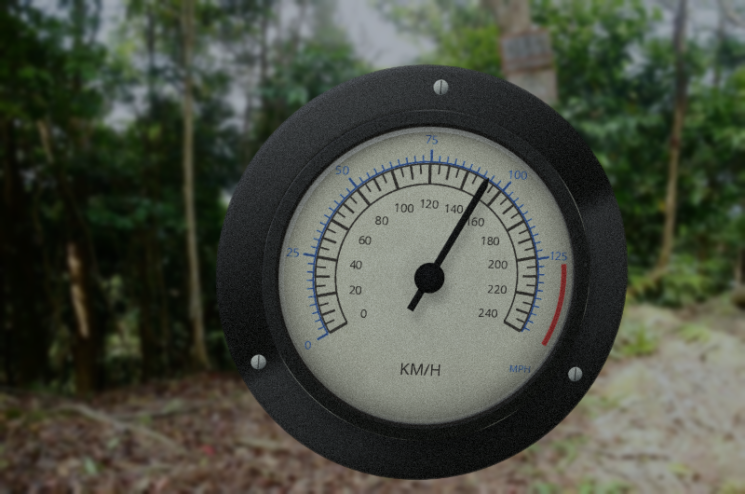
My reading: 150 km/h
